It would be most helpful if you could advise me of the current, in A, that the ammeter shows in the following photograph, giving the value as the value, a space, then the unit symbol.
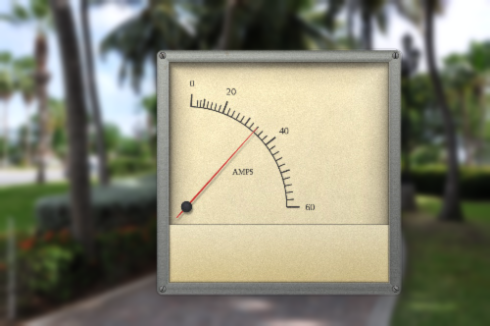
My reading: 34 A
